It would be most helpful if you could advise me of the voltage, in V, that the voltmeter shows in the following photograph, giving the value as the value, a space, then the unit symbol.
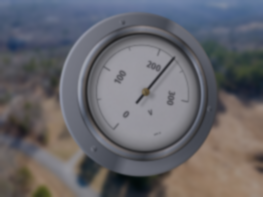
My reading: 225 V
